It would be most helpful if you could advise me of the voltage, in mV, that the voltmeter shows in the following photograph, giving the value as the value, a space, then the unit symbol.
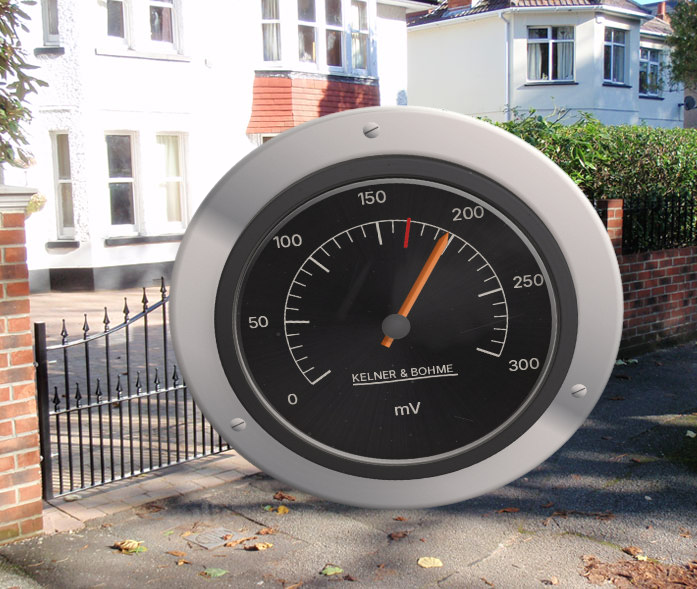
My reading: 195 mV
